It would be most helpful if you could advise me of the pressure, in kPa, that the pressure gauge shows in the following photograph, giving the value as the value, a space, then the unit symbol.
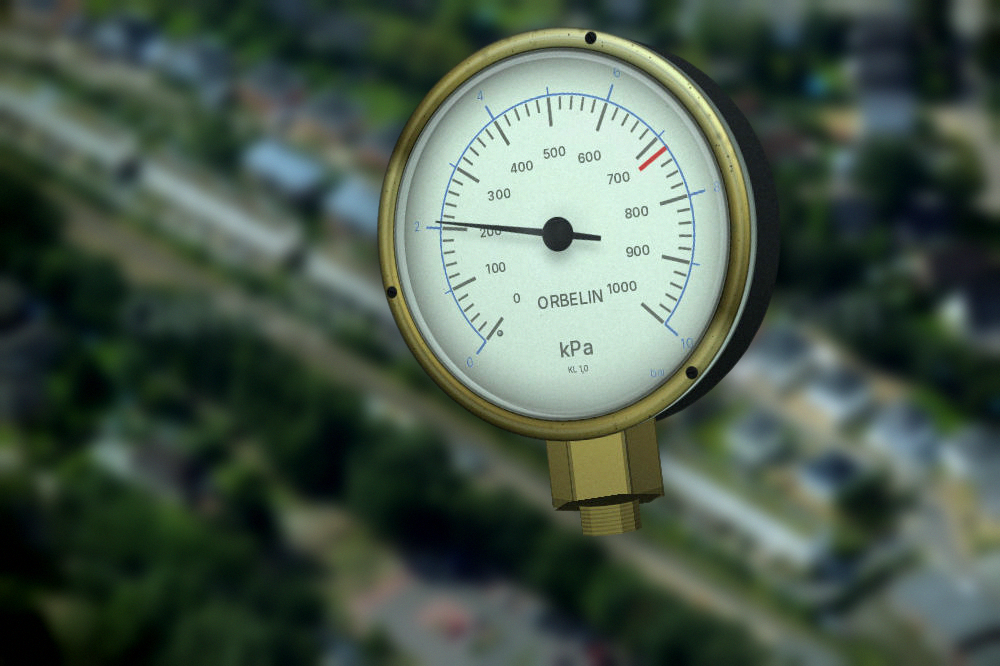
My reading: 210 kPa
